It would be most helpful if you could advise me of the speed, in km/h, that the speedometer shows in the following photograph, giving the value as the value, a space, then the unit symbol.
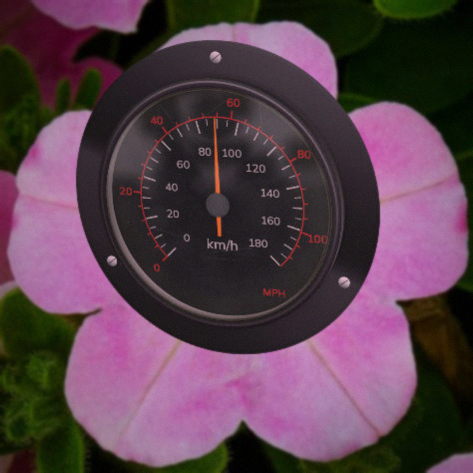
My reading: 90 km/h
